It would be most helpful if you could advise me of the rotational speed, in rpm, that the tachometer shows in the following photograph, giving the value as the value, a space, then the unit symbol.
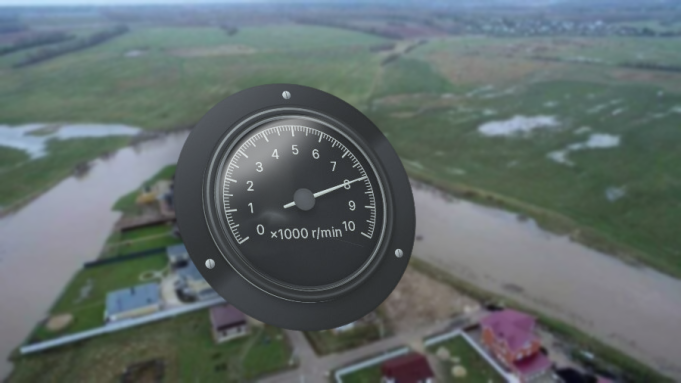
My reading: 8000 rpm
